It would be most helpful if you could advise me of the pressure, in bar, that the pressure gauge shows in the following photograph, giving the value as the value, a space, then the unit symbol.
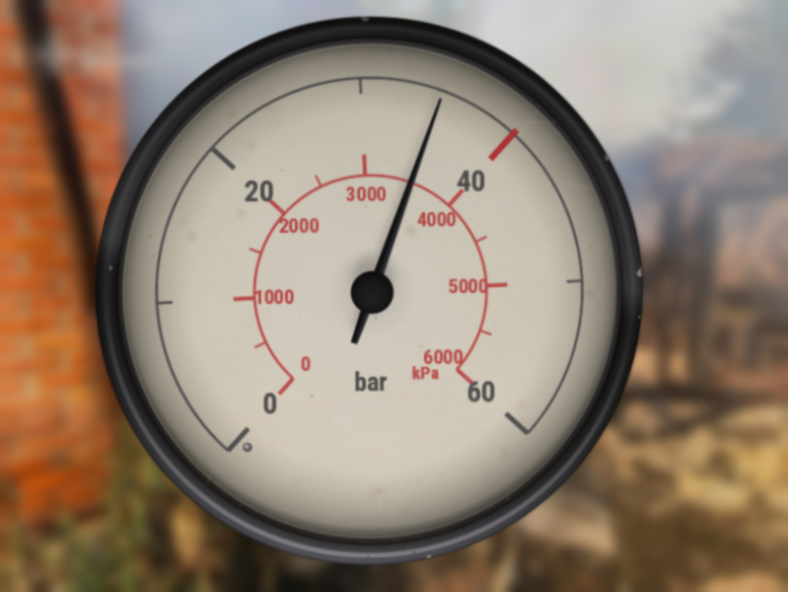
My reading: 35 bar
